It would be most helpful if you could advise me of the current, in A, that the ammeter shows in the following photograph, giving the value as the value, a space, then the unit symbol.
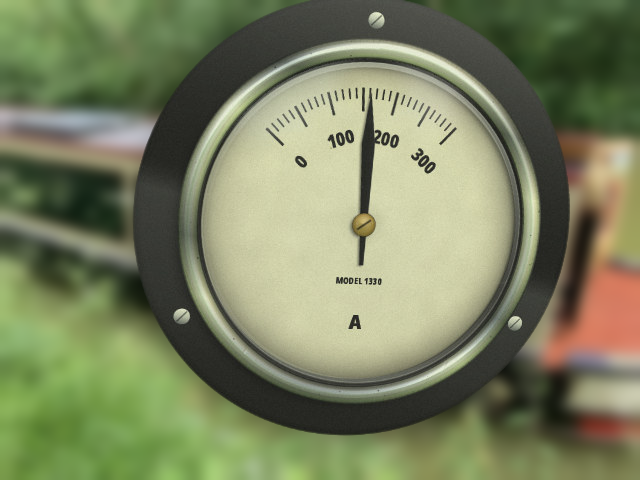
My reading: 160 A
